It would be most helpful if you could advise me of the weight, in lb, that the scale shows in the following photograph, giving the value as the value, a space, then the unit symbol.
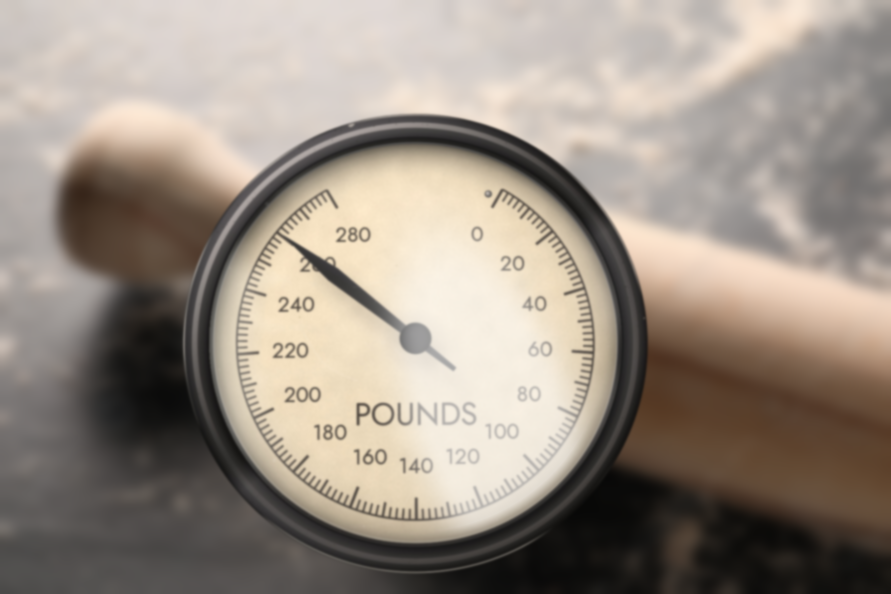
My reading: 260 lb
